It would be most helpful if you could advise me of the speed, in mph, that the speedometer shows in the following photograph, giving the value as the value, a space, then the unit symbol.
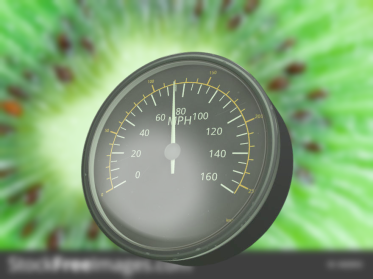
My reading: 75 mph
